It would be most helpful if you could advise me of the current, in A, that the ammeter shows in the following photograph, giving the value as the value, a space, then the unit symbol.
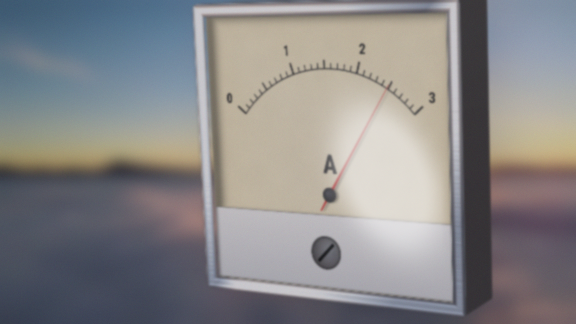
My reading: 2.5 A
